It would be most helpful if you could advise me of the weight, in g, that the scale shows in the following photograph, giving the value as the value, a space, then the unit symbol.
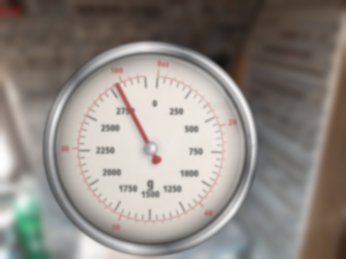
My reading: 2800 g
